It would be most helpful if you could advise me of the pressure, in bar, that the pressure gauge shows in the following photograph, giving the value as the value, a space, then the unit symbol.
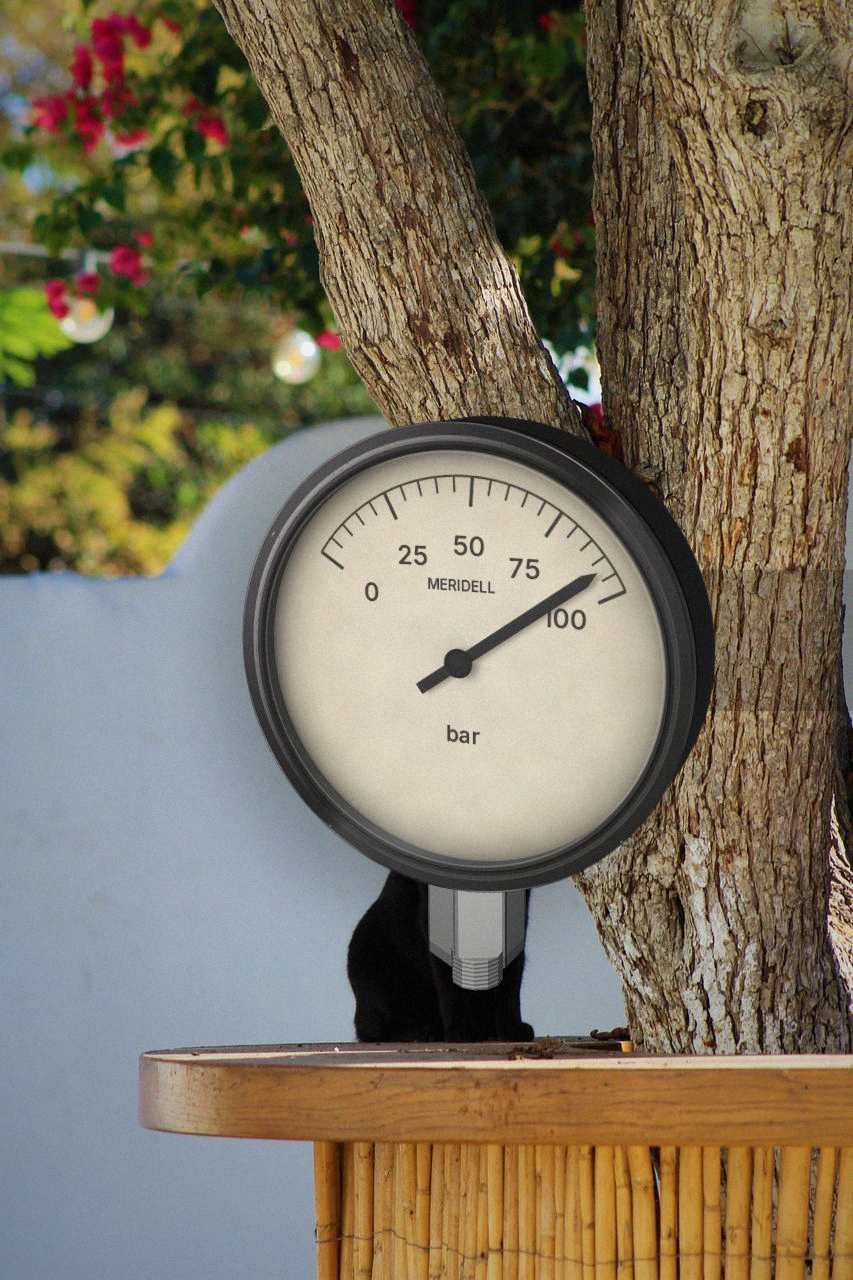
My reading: 92.5 bar
